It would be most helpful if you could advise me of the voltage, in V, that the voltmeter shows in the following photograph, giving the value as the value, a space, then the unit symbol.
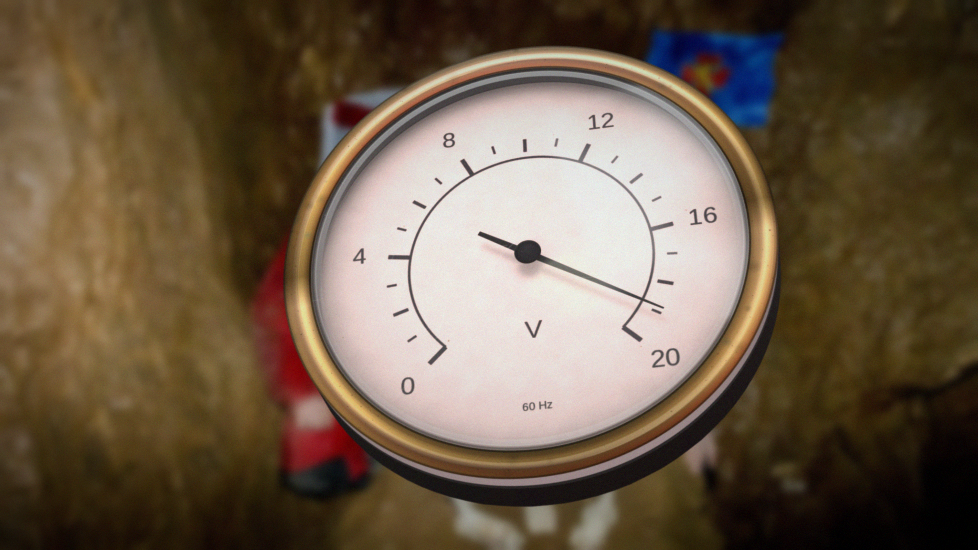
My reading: 19 V
